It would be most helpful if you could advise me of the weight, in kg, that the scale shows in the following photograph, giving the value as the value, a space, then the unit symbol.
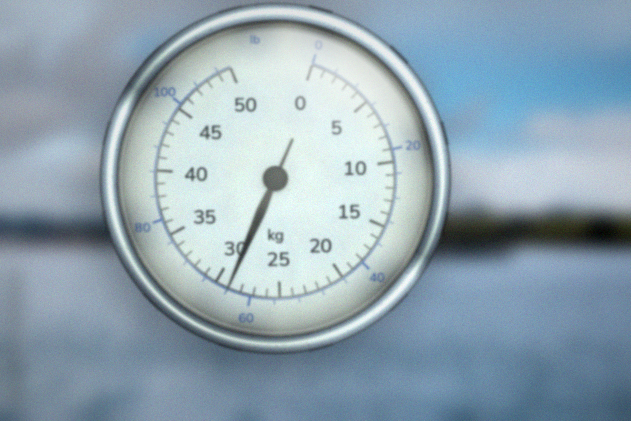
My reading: 29 kg
